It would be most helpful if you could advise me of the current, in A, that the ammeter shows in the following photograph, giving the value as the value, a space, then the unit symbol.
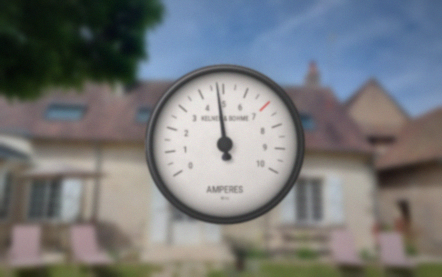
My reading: 4.75 A
